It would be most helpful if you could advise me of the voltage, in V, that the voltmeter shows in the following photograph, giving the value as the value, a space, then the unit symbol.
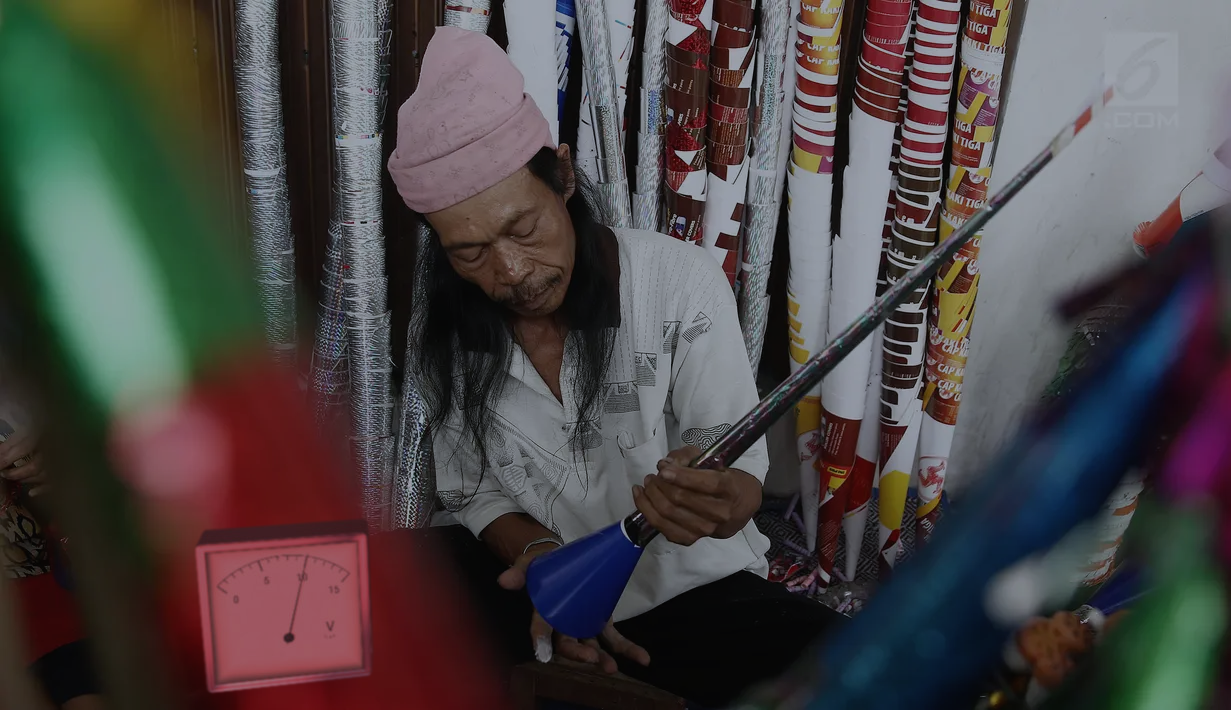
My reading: 10 V
